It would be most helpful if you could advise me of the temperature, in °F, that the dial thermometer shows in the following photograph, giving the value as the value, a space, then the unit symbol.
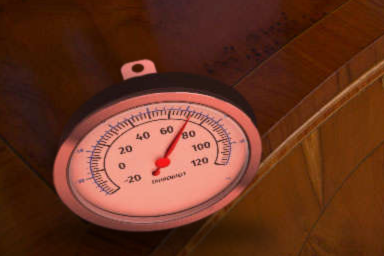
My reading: 70 °F
